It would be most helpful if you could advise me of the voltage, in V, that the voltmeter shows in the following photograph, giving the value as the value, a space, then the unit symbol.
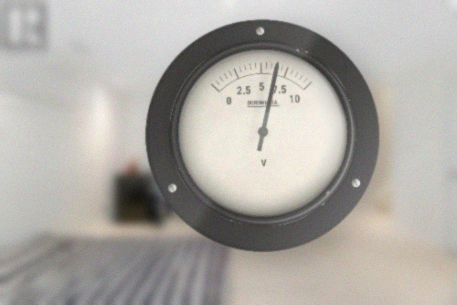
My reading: 6.5 V
